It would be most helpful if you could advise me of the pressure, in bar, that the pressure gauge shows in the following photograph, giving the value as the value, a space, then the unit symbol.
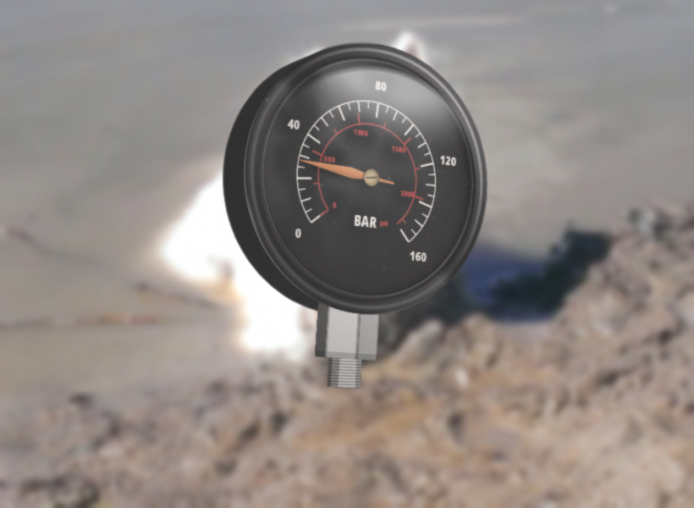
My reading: 27.5 bar
